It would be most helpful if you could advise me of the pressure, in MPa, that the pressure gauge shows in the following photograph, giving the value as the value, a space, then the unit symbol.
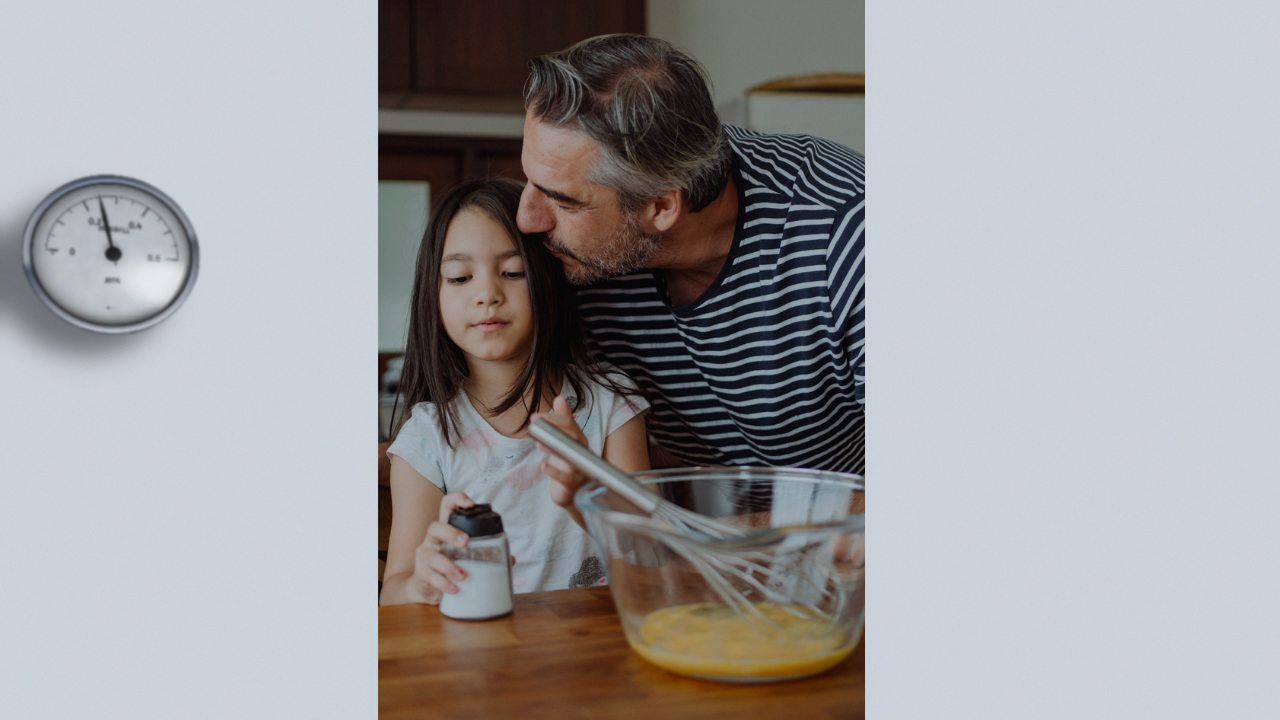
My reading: 0.25 MPa
